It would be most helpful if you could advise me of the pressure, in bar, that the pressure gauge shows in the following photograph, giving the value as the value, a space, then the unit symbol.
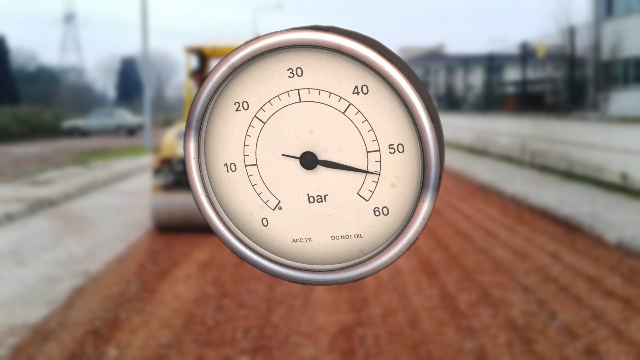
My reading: 54 bar
